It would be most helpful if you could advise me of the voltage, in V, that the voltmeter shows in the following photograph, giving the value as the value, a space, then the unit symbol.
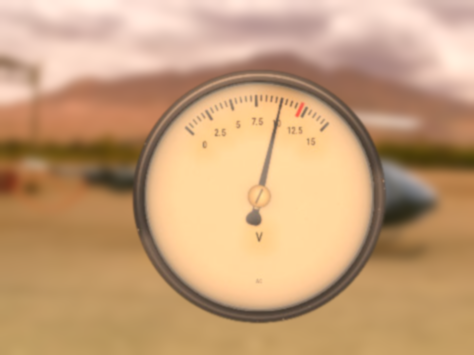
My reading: 10 V
